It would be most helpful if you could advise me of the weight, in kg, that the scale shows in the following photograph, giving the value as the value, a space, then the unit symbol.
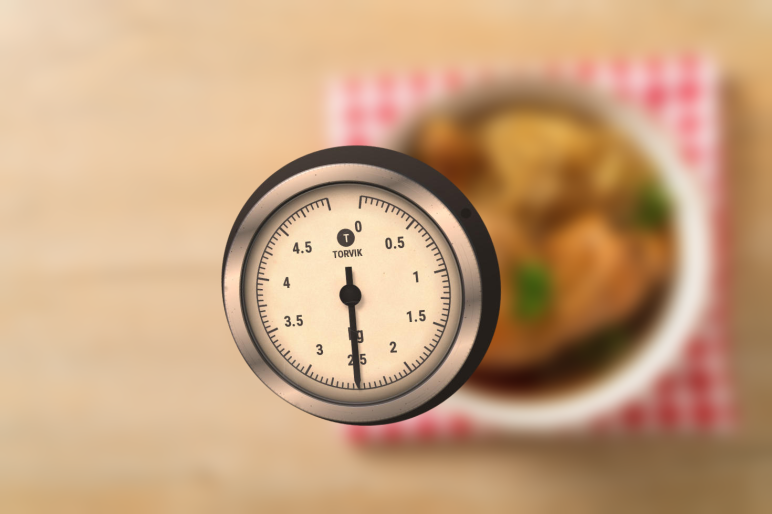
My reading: 2.5 kg
